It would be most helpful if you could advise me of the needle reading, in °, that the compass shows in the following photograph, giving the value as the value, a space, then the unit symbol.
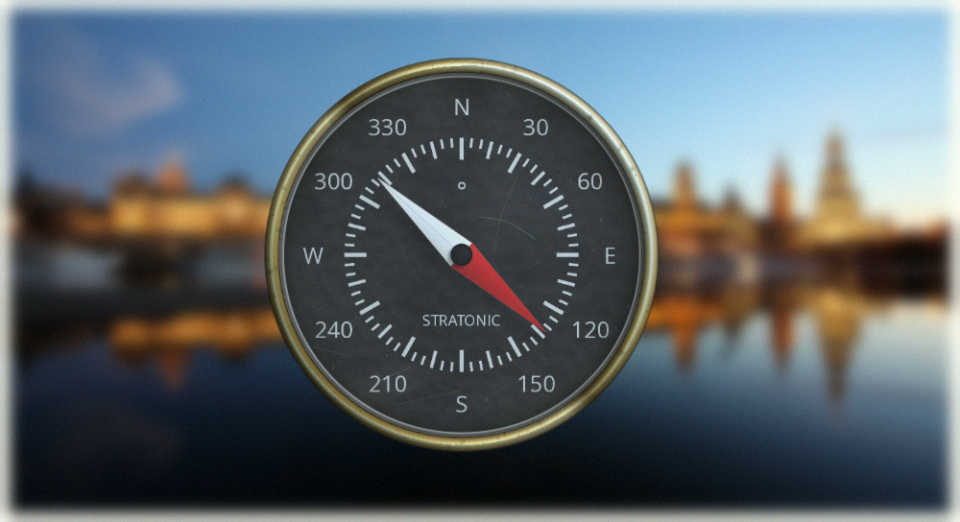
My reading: 132.5 °
